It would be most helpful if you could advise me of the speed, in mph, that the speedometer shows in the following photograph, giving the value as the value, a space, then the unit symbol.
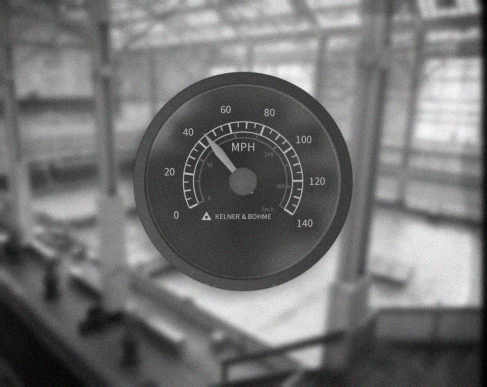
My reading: 45 mph
